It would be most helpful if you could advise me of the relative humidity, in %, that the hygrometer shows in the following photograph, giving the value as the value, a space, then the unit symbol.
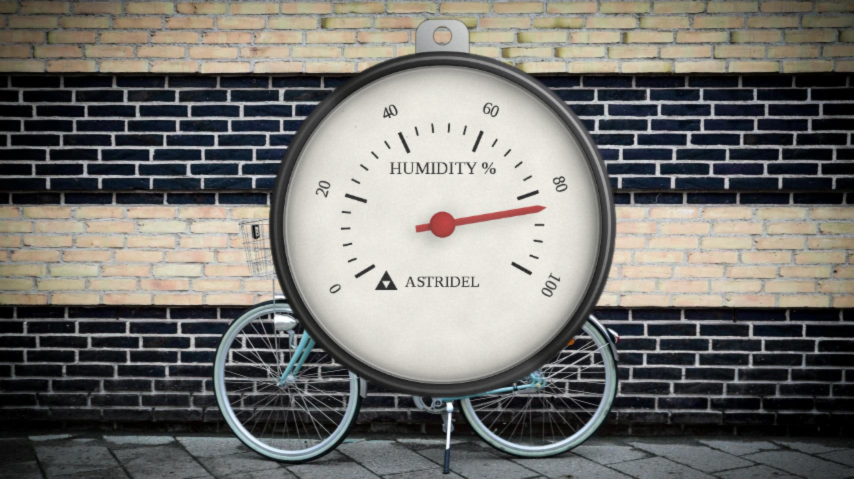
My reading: 84 %
